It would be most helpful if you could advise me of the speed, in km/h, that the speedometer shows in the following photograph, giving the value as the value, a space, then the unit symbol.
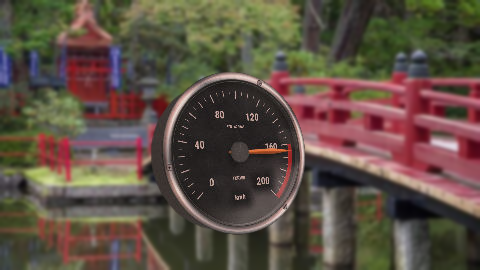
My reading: 165 km/h
